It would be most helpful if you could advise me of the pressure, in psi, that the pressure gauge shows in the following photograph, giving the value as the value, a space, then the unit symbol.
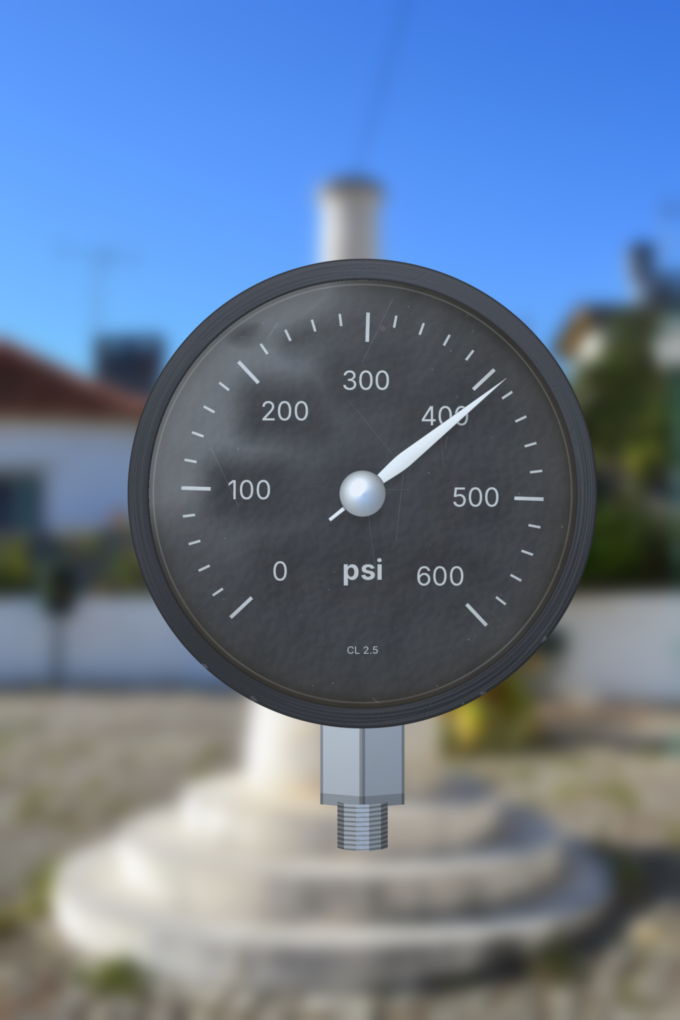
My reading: 410 psi
